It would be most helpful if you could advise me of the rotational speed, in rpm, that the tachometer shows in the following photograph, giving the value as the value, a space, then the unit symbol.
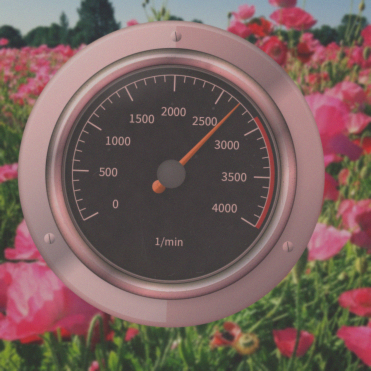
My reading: 2700 rpm
